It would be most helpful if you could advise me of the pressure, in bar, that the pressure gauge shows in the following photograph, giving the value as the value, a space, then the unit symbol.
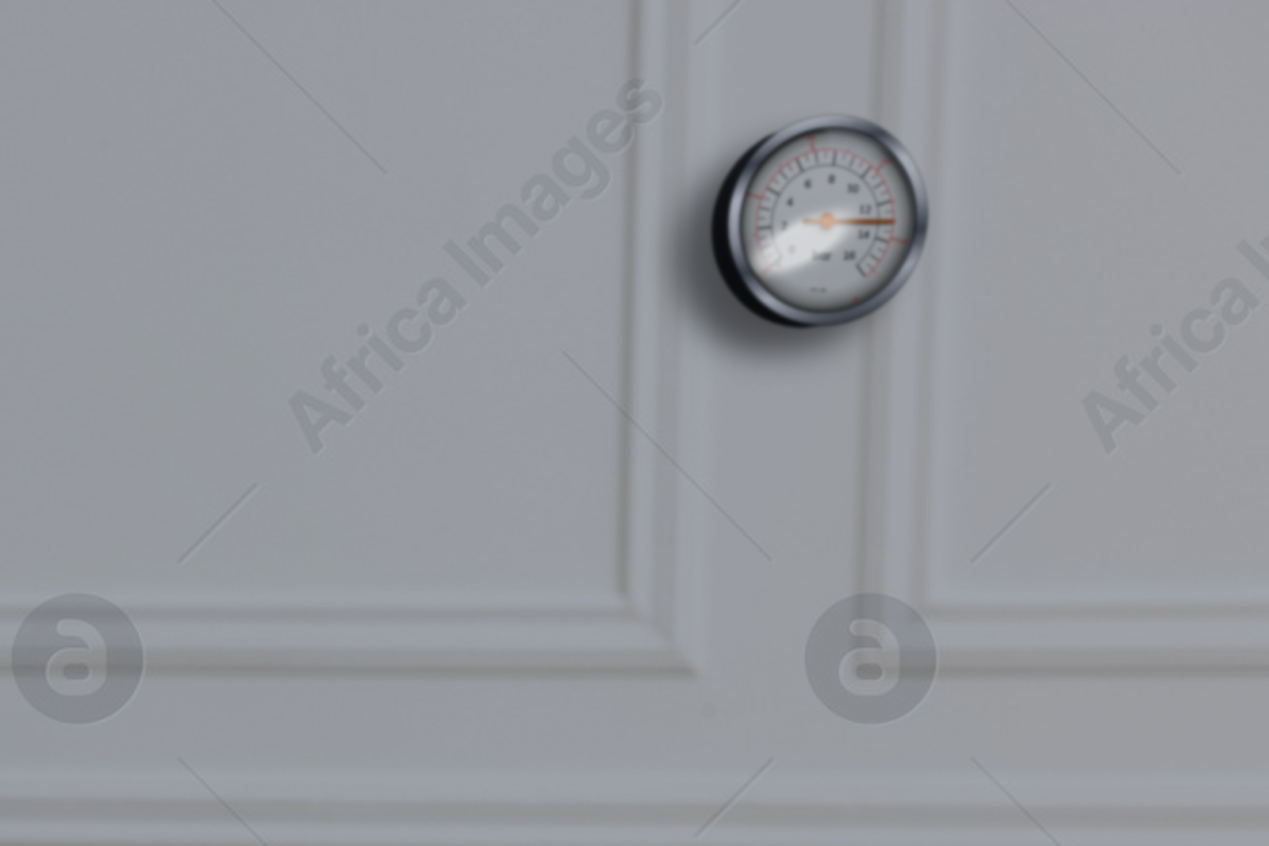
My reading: 13 bar
